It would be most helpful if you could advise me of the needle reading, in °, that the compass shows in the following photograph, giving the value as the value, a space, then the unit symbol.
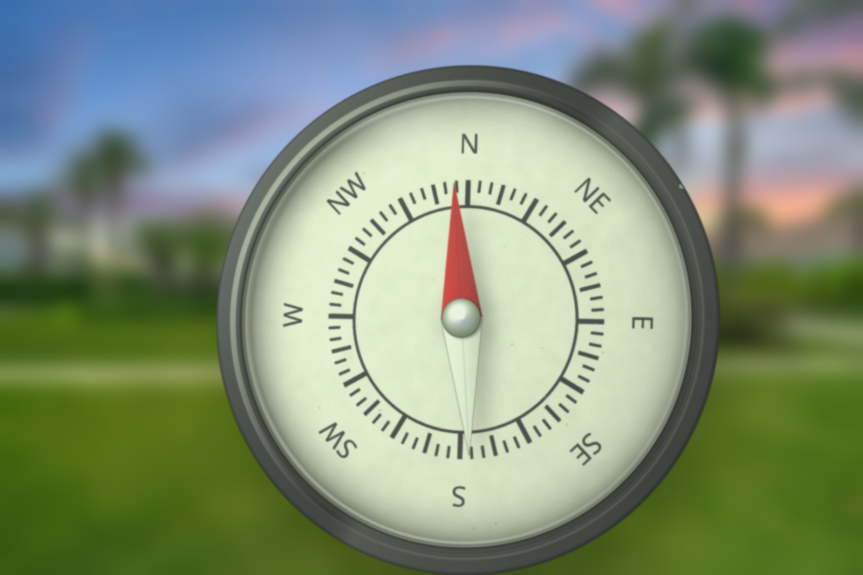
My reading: 355 °
